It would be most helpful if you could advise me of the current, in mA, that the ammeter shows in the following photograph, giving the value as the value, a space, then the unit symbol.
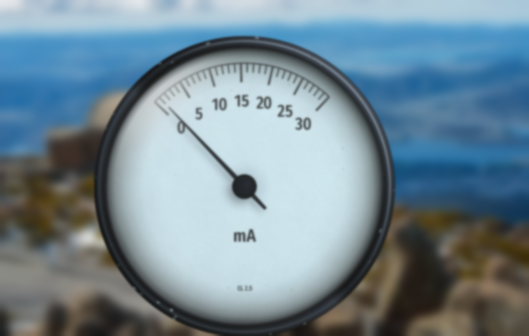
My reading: 1 mA
